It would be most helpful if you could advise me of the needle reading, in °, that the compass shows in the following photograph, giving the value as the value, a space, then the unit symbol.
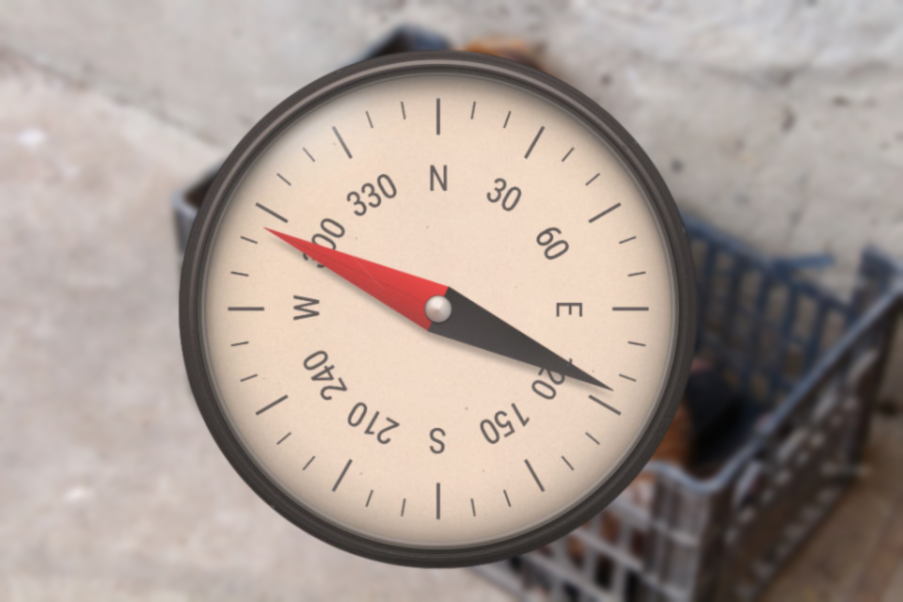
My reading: 295 °
